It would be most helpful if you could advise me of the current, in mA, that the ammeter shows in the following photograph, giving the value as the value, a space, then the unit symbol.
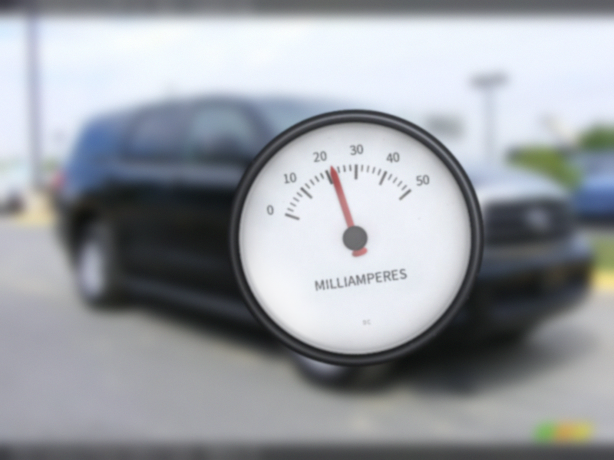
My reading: 22 mA
